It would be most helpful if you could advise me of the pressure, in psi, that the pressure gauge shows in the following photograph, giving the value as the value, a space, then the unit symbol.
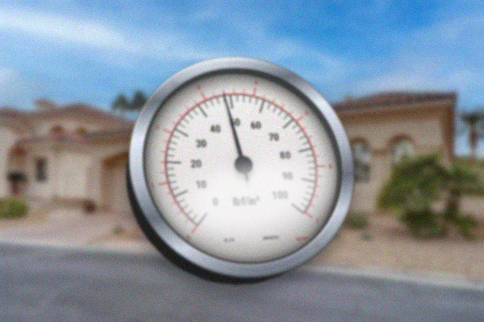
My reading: 48 psi
